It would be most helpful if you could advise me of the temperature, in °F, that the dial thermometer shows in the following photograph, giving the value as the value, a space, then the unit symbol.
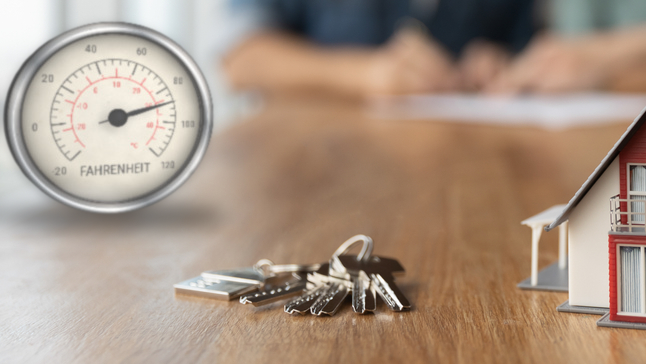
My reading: 88 °F
